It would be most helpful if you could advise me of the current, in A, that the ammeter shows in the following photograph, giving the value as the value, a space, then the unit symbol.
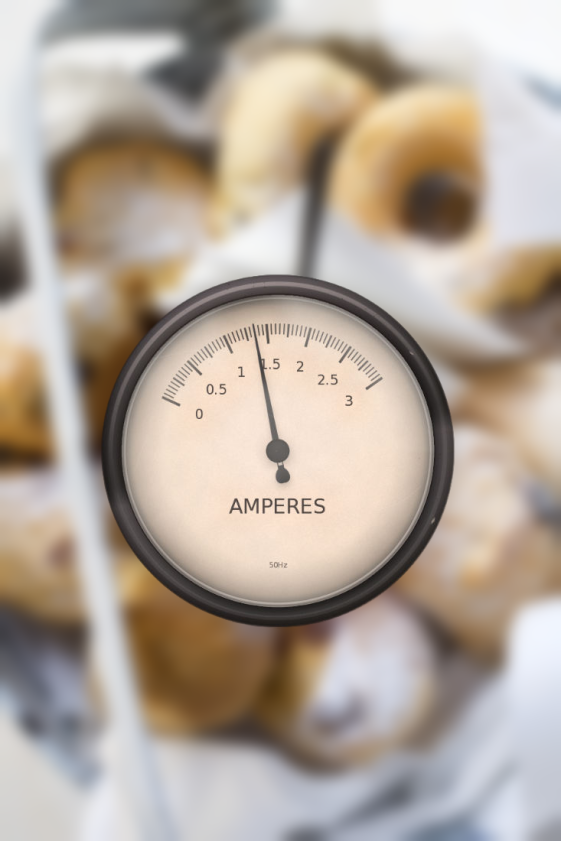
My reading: 1.35 A
